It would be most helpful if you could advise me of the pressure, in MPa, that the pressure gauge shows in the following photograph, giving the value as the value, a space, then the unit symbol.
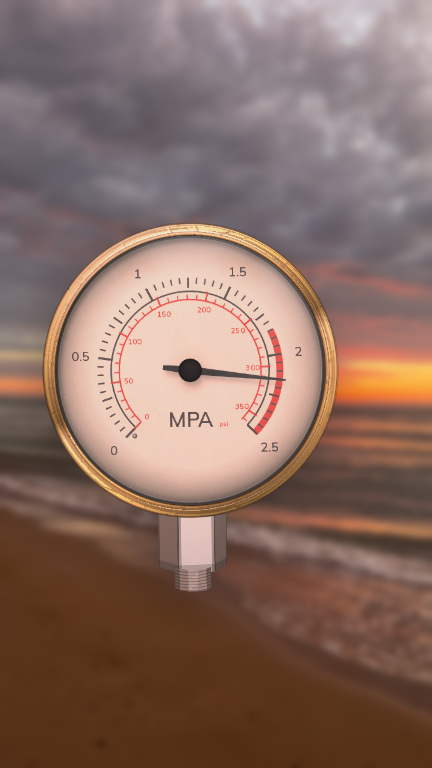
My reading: 2.15 MPa
